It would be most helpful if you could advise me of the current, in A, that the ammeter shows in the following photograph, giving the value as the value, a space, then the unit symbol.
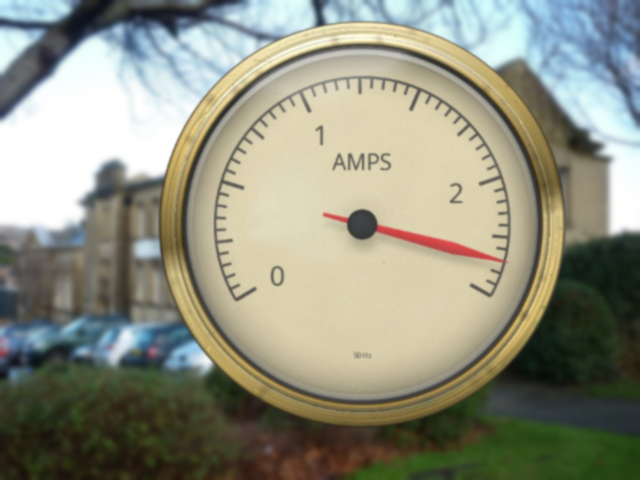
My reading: 2.35 A
